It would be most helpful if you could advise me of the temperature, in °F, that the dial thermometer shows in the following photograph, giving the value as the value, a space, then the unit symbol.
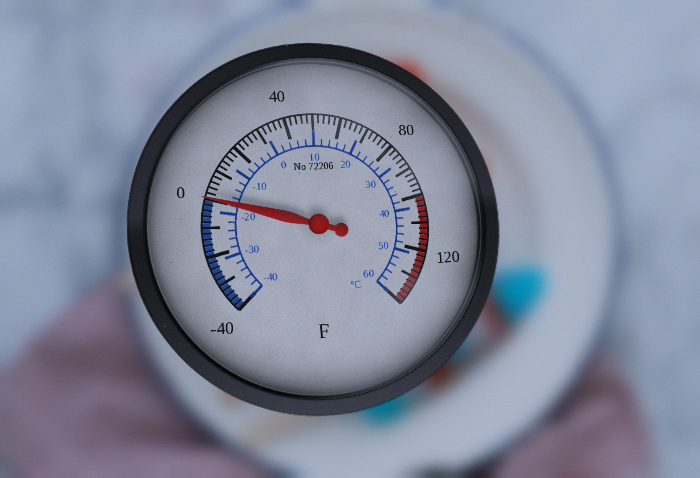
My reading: 0 °F
